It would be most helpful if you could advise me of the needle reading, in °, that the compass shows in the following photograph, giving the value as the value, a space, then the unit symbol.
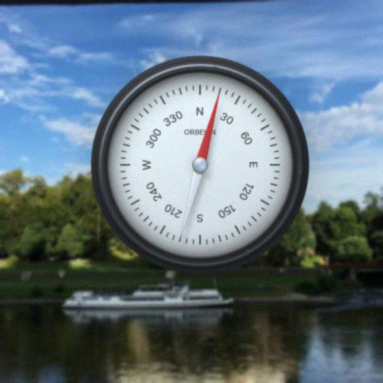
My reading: 15 °
